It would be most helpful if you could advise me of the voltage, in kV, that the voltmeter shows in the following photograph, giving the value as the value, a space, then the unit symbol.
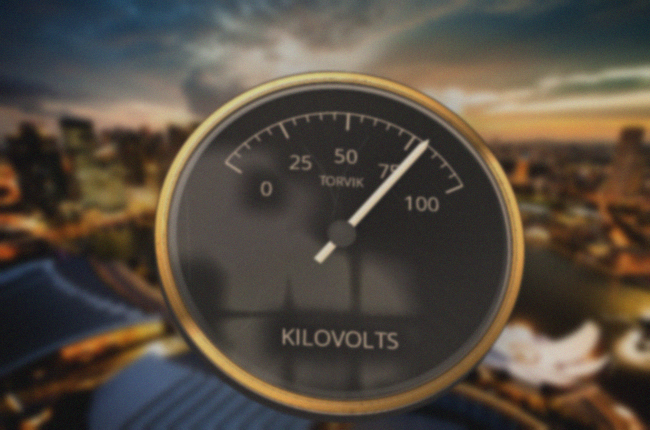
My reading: 80 kV
